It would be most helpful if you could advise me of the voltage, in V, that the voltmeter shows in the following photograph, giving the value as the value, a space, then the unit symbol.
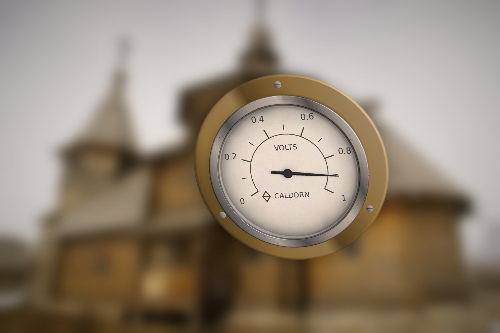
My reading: 0.9 V
